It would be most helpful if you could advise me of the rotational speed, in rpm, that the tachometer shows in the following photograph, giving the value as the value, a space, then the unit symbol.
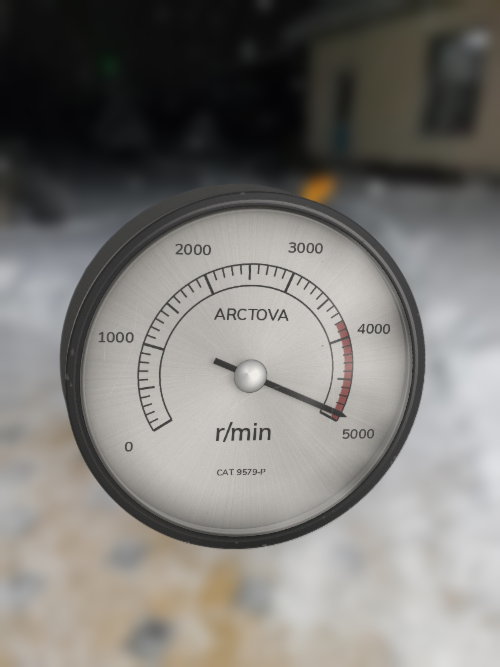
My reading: 4900 rpm
